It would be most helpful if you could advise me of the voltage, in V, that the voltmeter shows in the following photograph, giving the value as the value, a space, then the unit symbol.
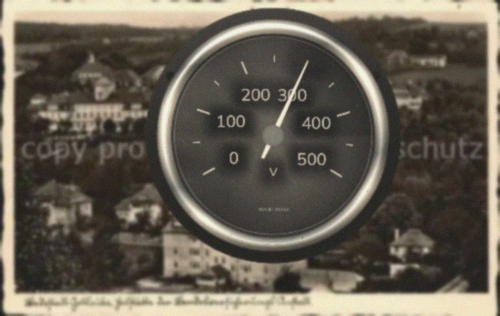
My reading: 300 V
